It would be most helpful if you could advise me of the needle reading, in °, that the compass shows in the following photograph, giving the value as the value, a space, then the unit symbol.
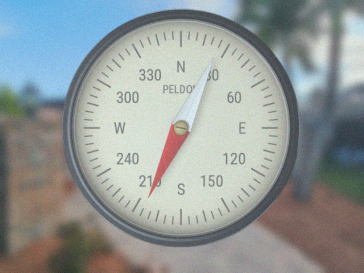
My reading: 205 °
